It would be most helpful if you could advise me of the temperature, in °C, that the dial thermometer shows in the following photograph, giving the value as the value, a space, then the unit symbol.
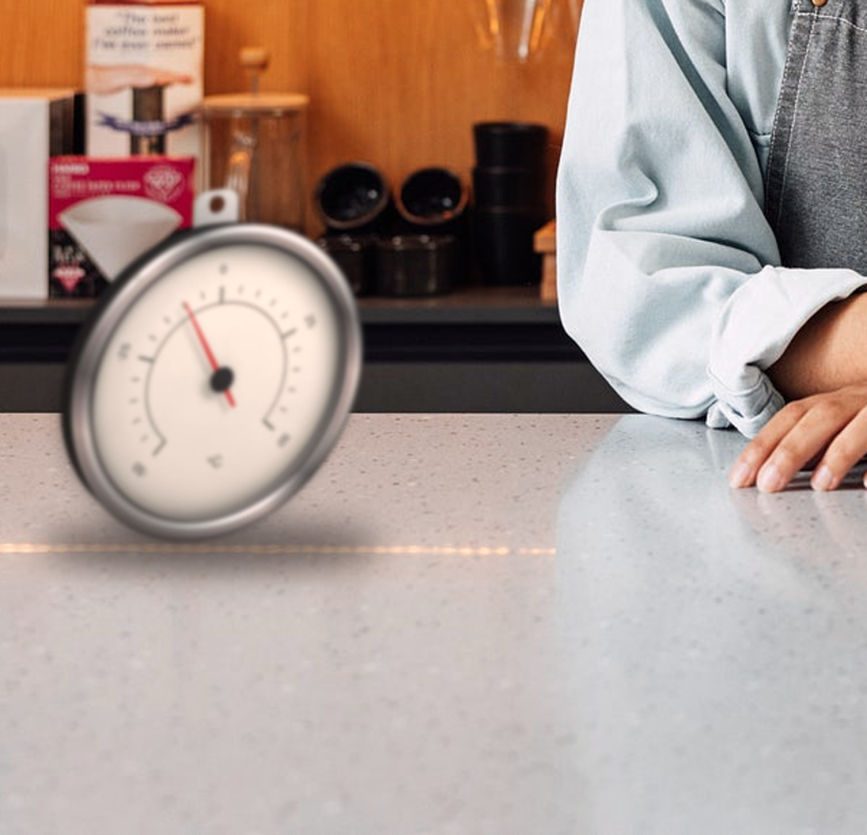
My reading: -10 °C
